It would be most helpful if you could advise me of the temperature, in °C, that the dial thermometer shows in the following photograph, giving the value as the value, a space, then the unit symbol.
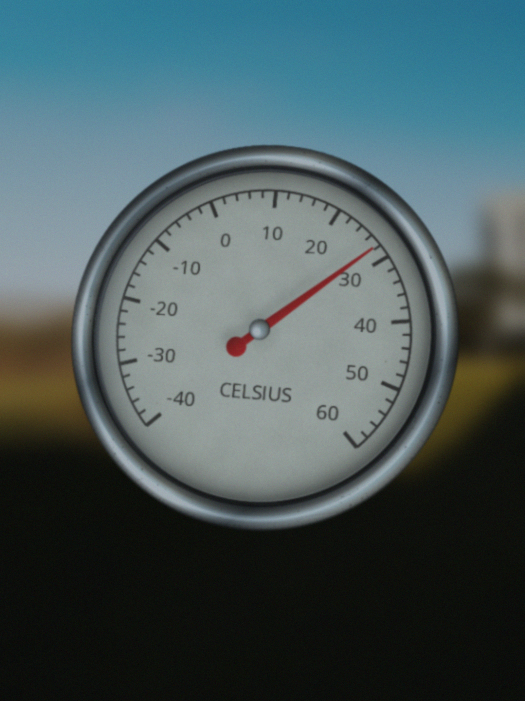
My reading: 28 °C
